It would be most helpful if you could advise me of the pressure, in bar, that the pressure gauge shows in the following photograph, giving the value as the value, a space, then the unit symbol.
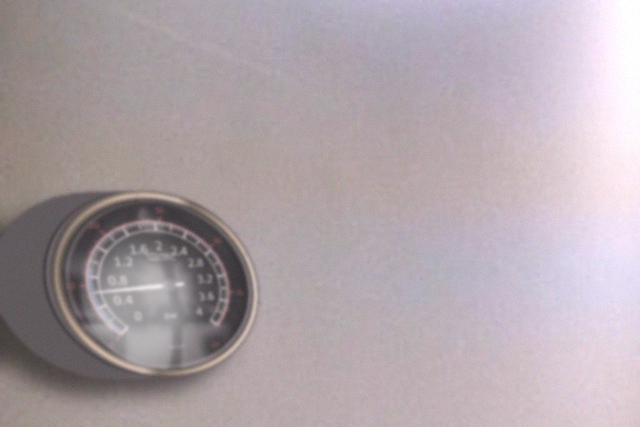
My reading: 0.6 bar
